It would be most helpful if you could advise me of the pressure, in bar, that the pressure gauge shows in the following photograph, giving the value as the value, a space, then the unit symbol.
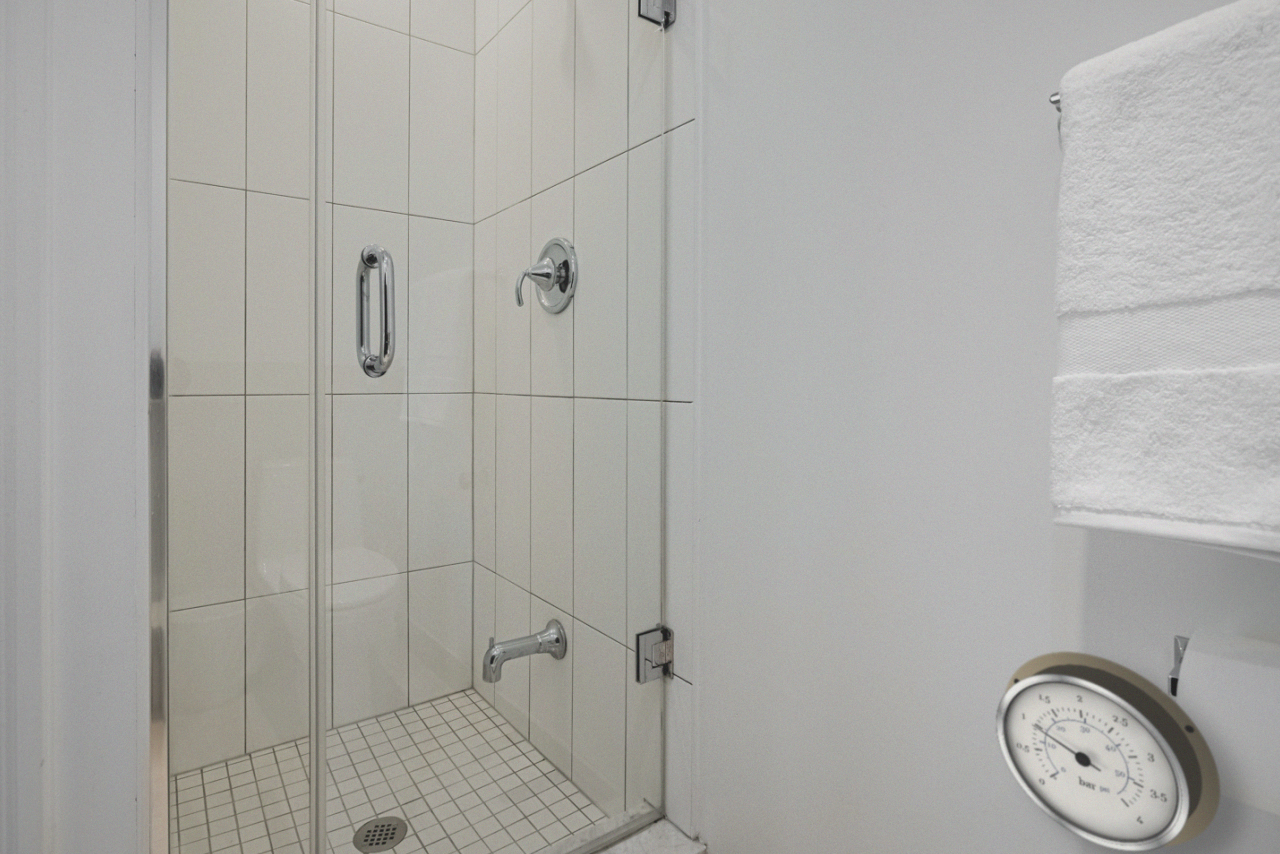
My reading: 1 bar
